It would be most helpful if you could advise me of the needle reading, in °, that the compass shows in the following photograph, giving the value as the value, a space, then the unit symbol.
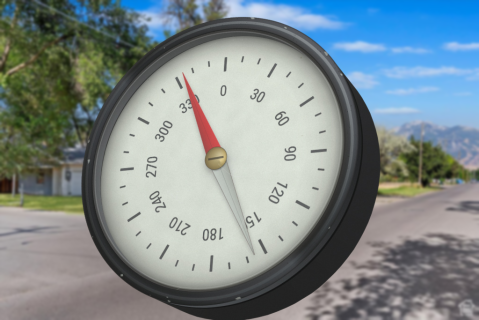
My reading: 335 °
